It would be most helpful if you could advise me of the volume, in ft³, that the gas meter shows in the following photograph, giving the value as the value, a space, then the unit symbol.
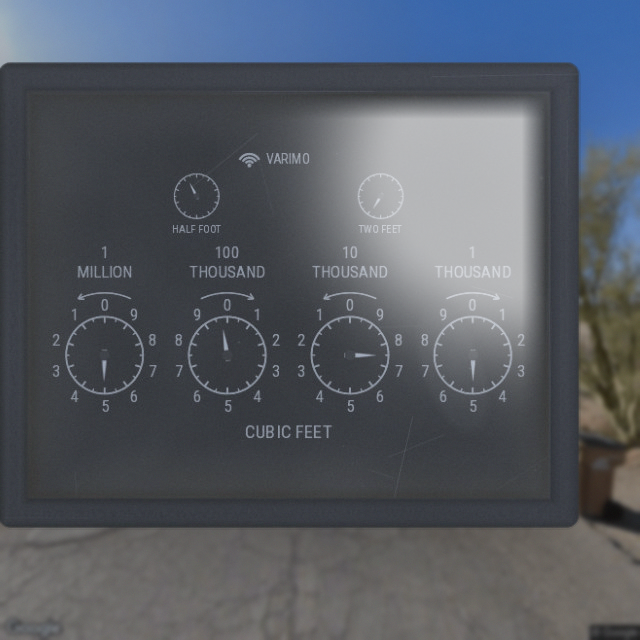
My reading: 497500 ft³
